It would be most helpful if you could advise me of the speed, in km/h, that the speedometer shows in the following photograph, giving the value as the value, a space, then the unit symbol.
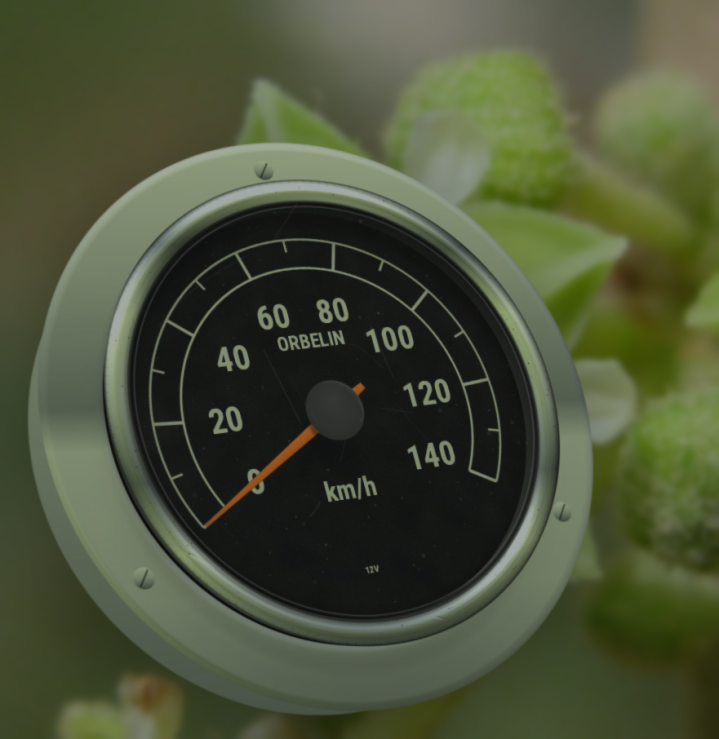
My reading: 0 km/h
